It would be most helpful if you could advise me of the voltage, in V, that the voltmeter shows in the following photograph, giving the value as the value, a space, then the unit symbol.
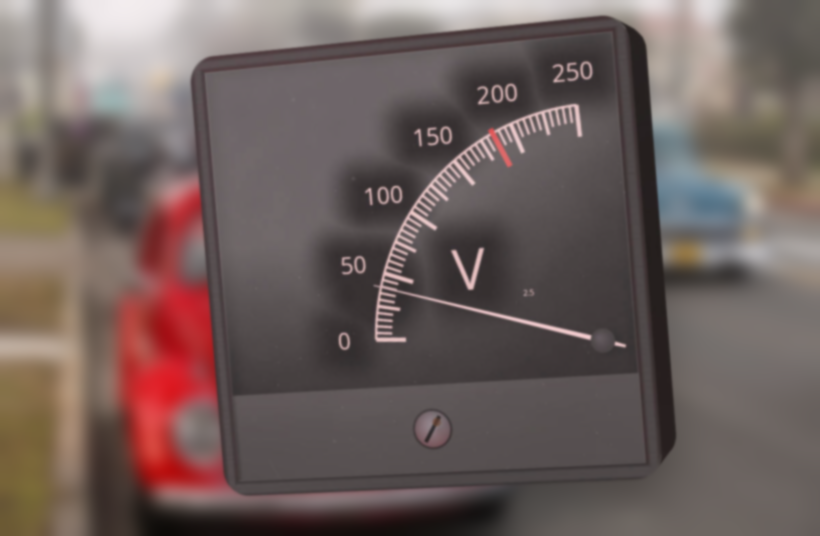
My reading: 40 V
